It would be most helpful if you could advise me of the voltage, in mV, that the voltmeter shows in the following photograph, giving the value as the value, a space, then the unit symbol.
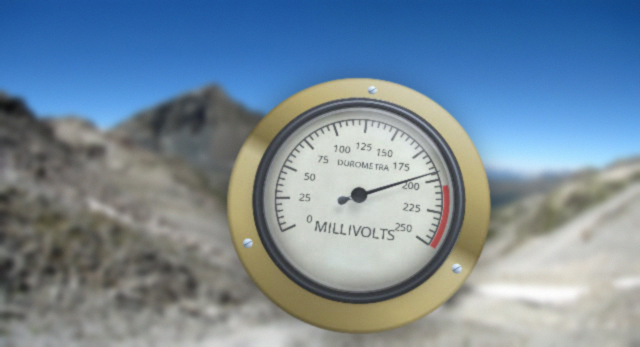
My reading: 195 mV
